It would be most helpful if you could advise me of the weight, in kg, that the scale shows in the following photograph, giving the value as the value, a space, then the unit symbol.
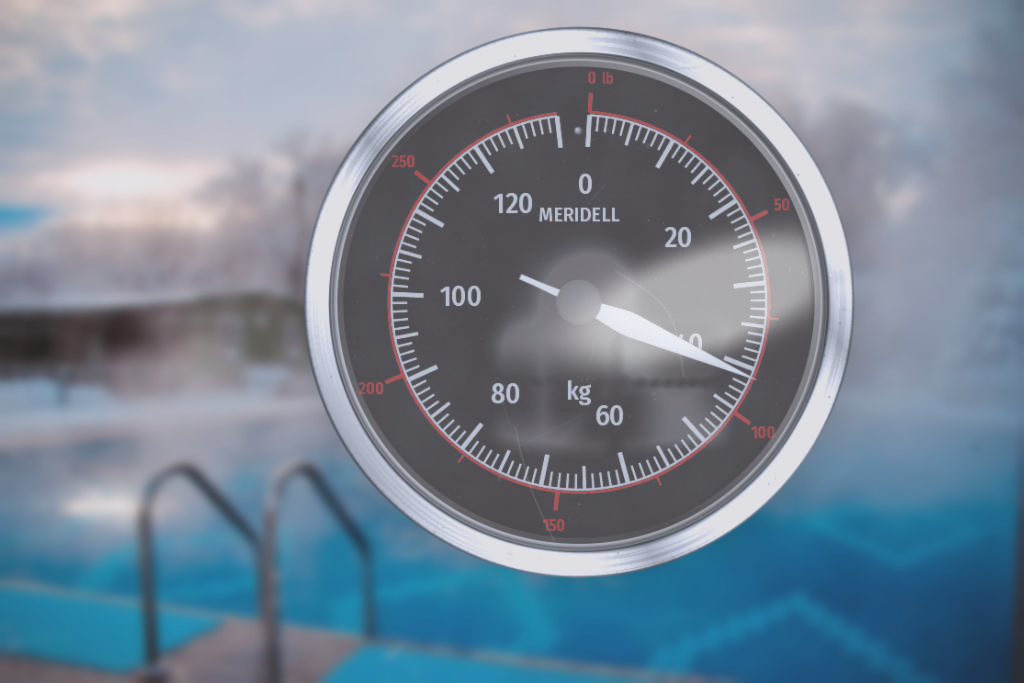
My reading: 41 kg
